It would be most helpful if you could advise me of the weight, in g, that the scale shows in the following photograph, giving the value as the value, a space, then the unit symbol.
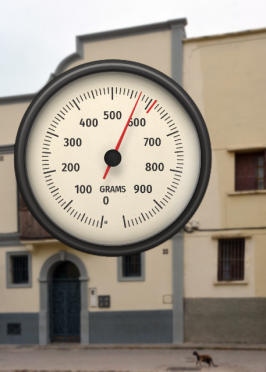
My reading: 570 g
